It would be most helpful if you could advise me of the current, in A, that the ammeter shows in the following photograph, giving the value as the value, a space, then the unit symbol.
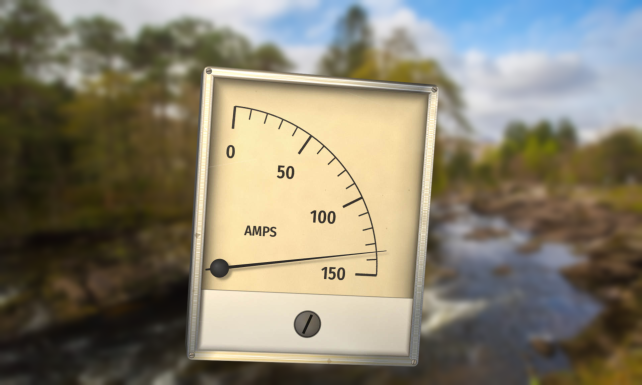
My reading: 135 A
